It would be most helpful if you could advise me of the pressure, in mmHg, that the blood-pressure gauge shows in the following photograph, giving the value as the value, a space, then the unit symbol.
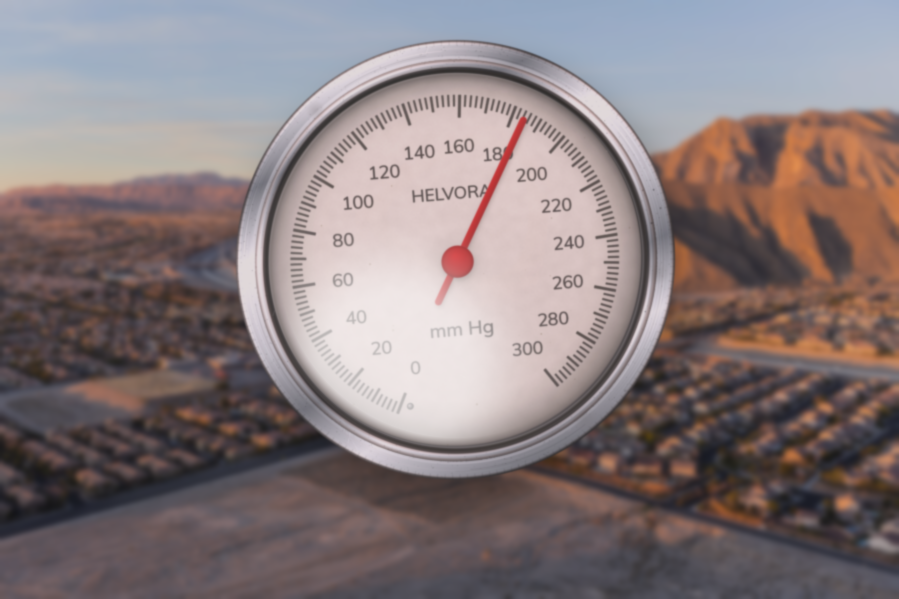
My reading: 184 mmHg
